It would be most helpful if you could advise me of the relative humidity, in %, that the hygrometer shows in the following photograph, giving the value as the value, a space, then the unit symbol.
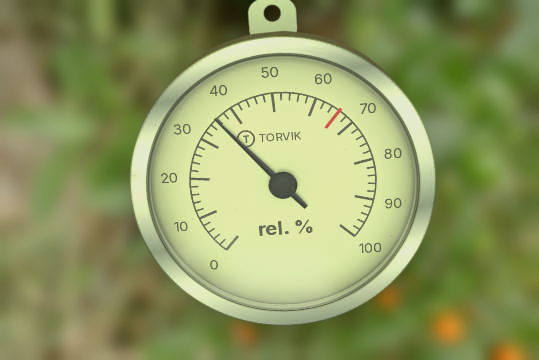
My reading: 36 %
